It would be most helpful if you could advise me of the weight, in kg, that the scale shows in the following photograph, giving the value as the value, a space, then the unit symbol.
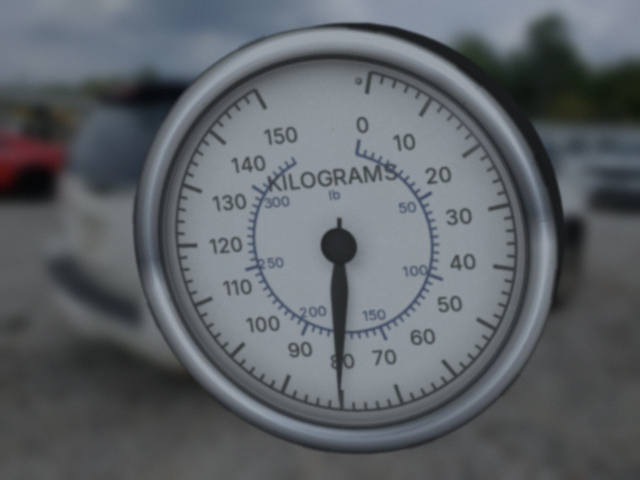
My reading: 80 kg
